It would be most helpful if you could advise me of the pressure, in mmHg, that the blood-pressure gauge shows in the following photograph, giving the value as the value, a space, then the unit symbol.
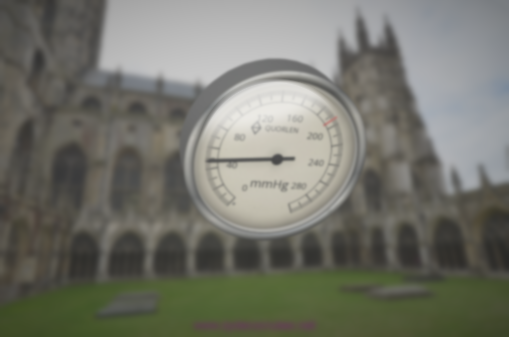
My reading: 50 mmHg
